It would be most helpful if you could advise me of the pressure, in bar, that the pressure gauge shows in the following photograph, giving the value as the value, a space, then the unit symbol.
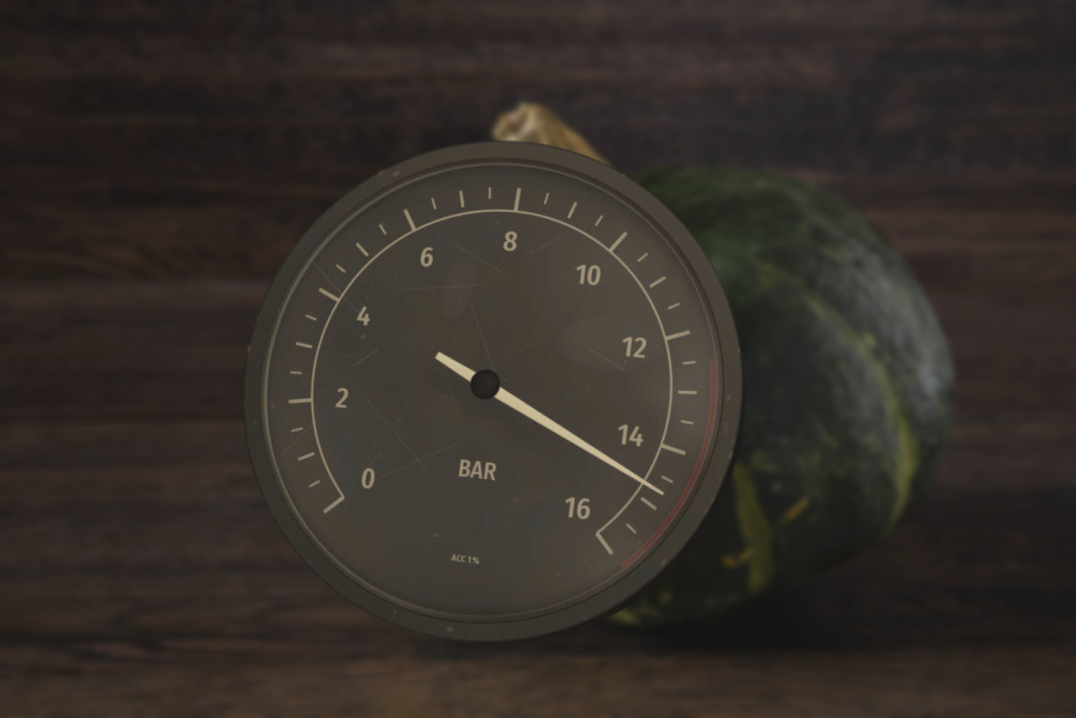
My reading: 14.75 bar
